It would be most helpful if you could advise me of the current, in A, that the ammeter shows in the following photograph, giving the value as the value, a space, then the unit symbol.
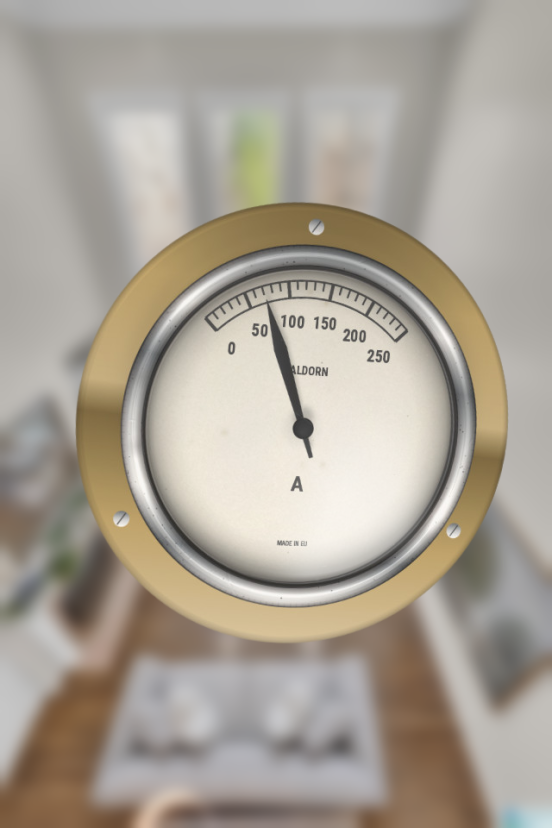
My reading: 70 A
